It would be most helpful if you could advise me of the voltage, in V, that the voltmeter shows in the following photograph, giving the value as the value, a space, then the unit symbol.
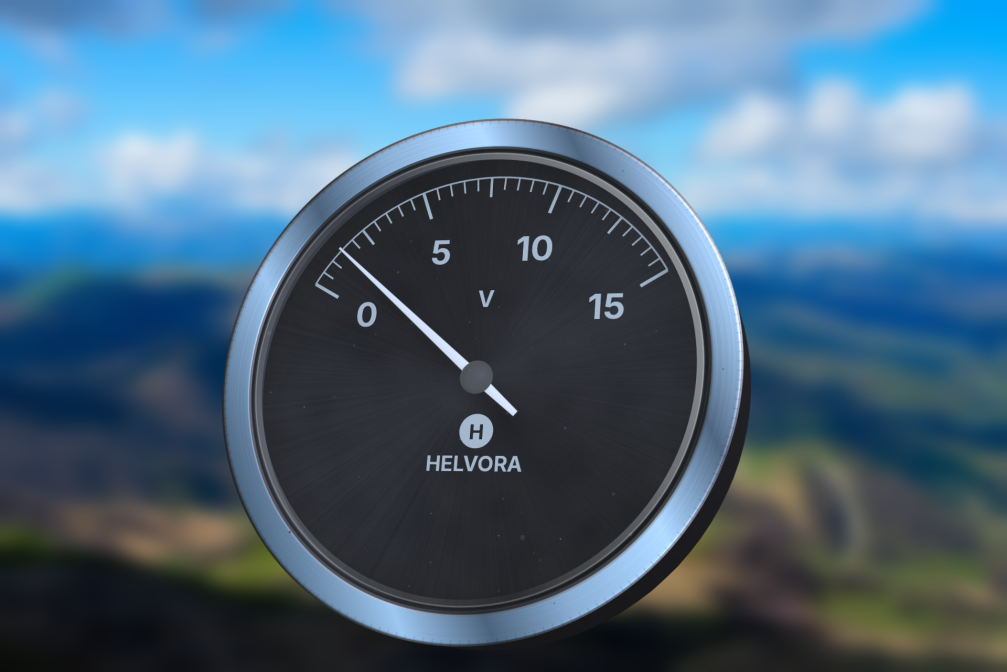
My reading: 1.5 V
